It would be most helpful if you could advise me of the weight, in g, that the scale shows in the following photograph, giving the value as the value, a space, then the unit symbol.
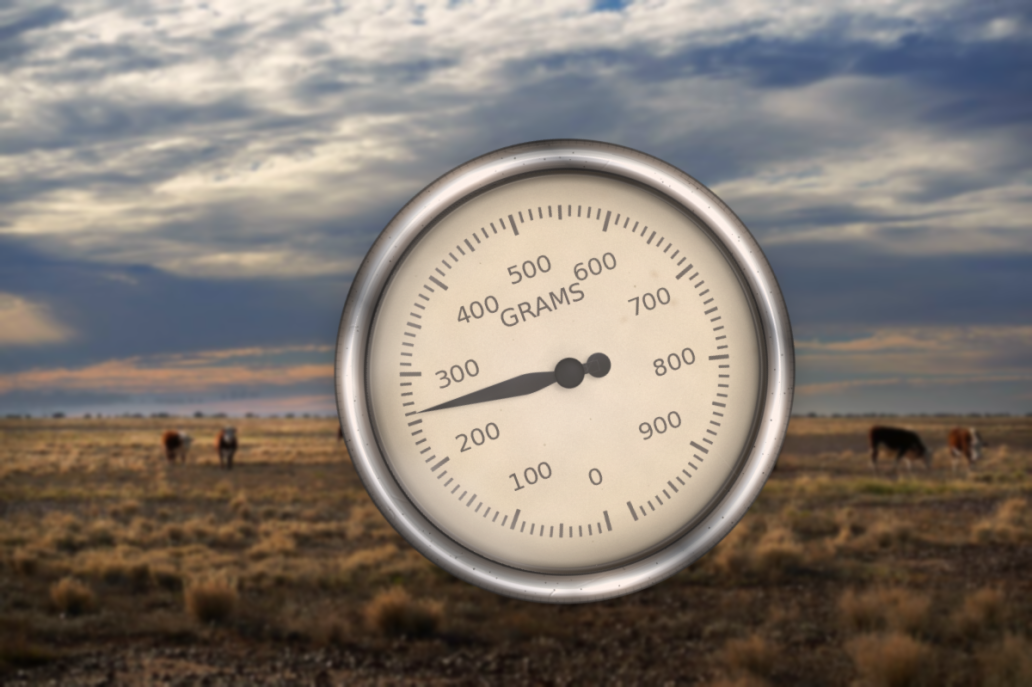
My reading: 260 g
